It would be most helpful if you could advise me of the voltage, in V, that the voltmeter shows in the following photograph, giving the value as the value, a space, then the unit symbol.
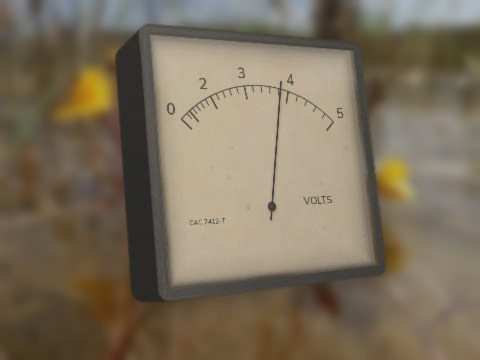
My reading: 3.8 V
